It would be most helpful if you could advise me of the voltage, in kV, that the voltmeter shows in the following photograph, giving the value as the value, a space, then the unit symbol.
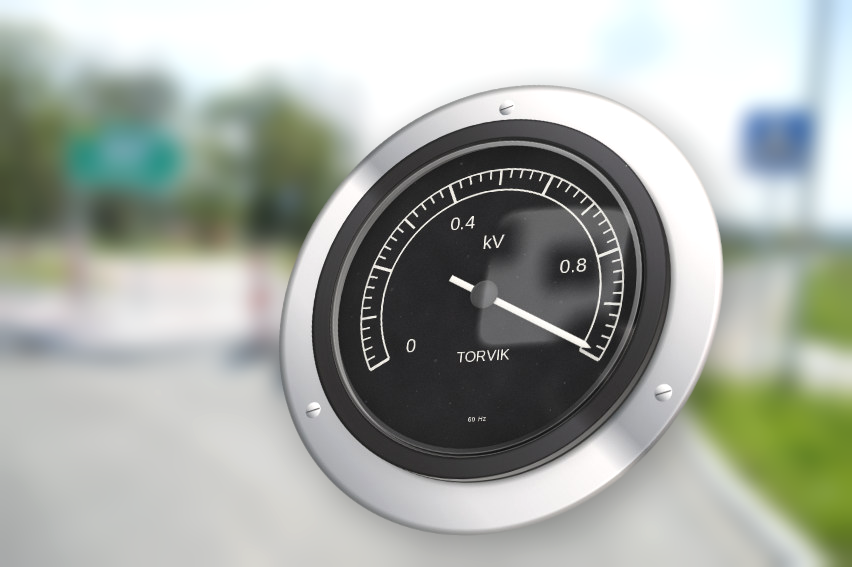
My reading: 0.99 kV
